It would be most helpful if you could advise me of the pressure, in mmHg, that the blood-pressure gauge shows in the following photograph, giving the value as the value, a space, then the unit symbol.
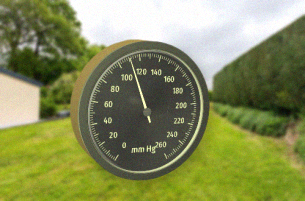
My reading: 110 mmHg
